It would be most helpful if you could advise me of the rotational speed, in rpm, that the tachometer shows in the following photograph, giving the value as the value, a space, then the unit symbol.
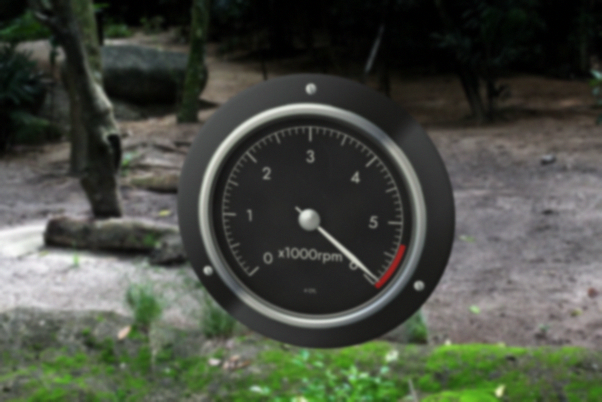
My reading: 5900 rpm
